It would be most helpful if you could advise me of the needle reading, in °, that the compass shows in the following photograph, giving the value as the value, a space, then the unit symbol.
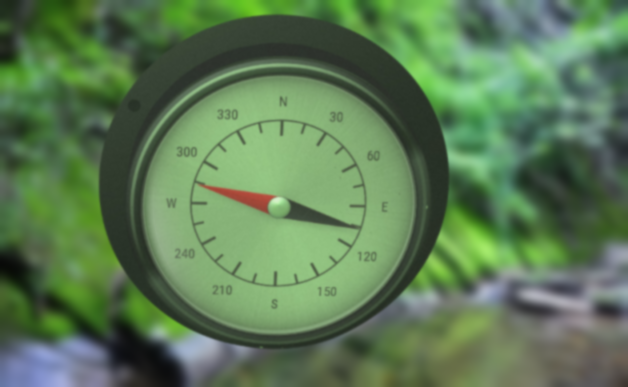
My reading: 285 °
